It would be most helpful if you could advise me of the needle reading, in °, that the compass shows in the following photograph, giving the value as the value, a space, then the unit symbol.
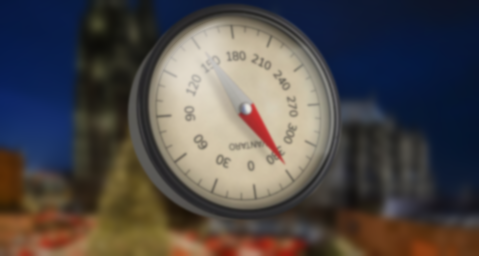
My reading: 330 °
